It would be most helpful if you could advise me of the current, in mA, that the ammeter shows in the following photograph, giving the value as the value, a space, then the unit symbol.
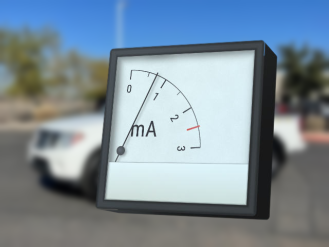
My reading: 0.75 mA
